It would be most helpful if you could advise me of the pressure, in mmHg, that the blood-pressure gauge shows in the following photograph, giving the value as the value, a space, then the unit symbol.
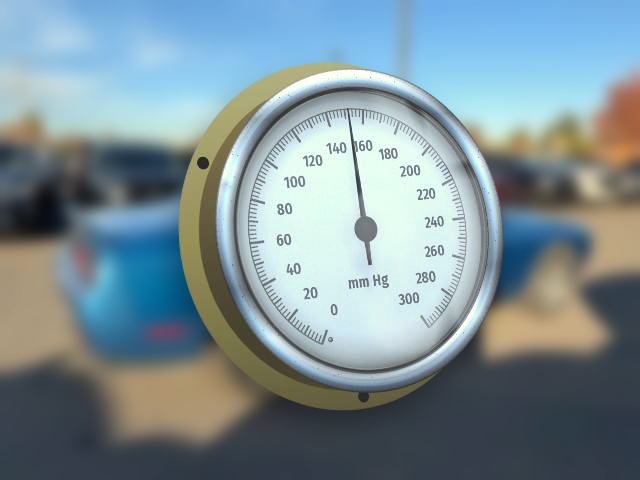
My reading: 150 mmHg
